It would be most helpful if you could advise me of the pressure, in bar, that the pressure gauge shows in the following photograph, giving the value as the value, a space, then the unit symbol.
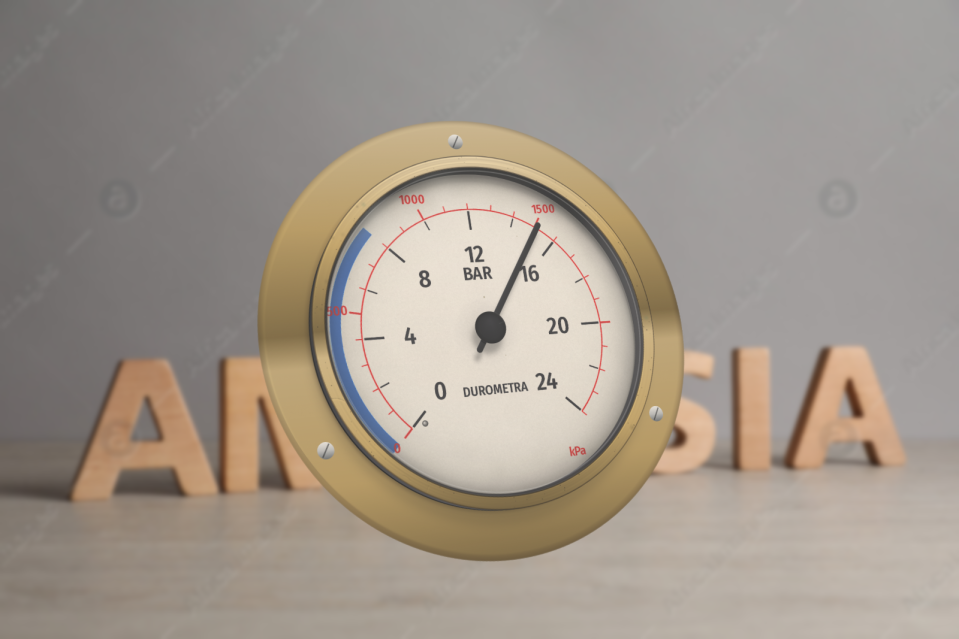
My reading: 15 bar
